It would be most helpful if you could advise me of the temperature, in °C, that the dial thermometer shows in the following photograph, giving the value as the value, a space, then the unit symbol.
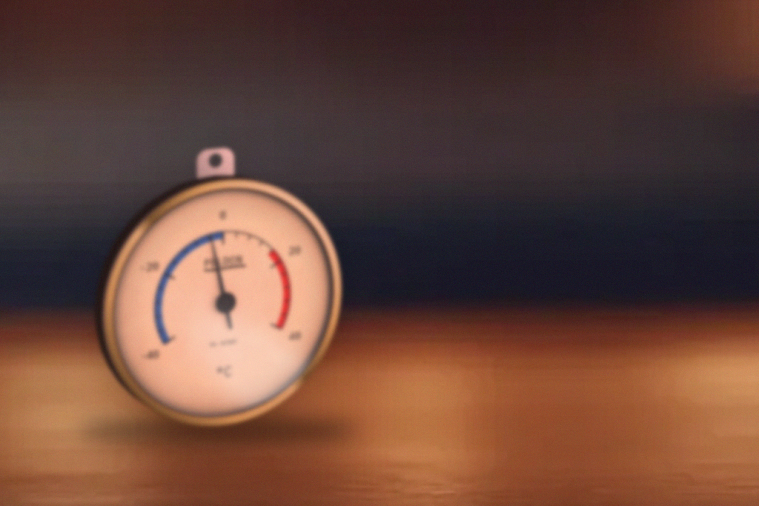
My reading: -4 °C
